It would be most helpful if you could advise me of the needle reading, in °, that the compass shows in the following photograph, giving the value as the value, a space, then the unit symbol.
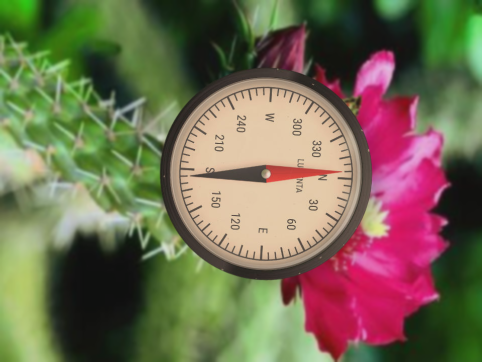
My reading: 355 °
